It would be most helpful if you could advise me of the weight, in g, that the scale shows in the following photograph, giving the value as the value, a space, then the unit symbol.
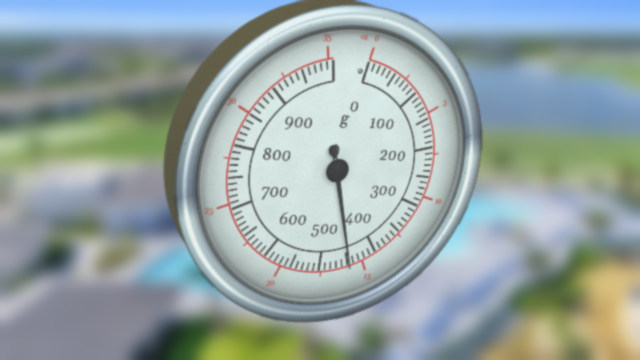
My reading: 450 g
